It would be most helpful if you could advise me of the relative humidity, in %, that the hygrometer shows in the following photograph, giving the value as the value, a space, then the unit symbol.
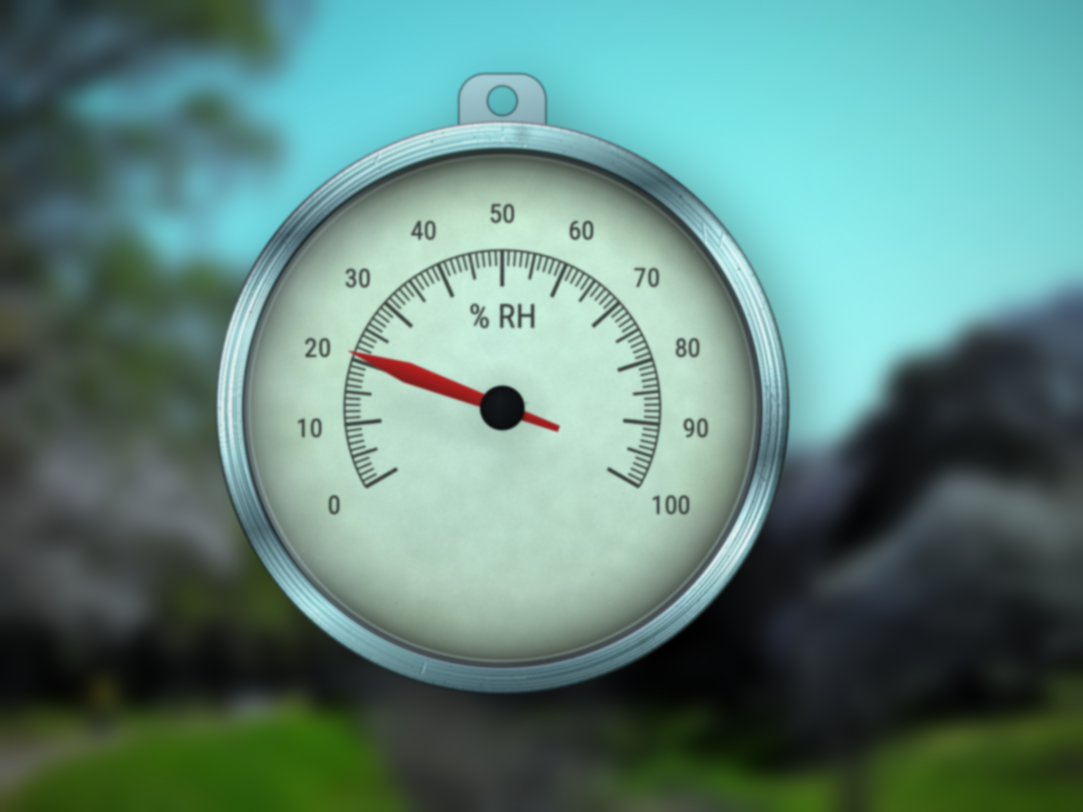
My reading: 21 %
